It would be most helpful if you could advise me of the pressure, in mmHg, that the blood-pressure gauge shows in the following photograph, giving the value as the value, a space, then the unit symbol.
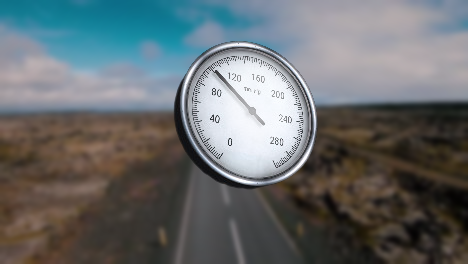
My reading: 100 mmHg
